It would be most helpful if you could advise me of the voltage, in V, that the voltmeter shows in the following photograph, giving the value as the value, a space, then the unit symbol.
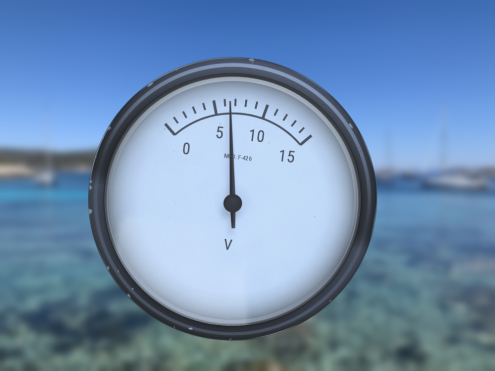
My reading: 6.5 V
